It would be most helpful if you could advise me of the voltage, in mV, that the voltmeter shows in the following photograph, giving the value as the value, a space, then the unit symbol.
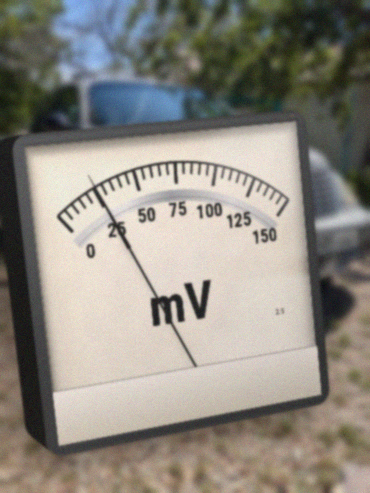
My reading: 25 mV
